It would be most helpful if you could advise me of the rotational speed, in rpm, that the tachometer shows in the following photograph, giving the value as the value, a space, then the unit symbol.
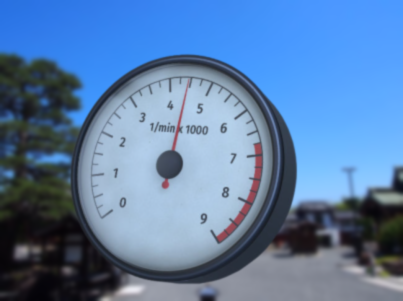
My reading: 4500 rpm
